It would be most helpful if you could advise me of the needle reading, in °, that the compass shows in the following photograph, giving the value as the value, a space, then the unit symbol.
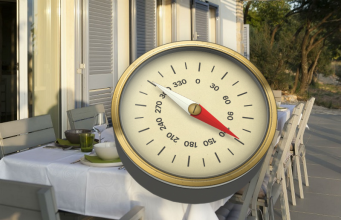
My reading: 120 °
